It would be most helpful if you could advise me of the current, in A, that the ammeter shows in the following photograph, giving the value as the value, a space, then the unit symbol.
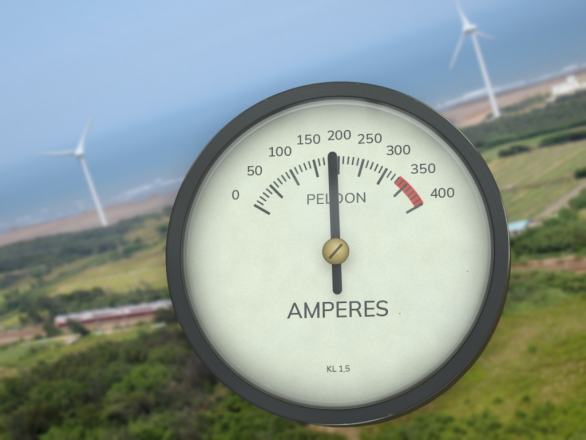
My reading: 190 A
